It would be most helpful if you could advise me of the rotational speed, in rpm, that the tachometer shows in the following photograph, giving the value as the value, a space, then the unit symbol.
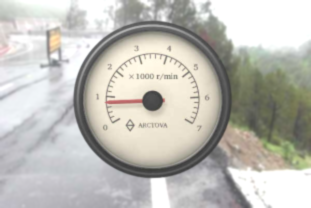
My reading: 800 rpm
